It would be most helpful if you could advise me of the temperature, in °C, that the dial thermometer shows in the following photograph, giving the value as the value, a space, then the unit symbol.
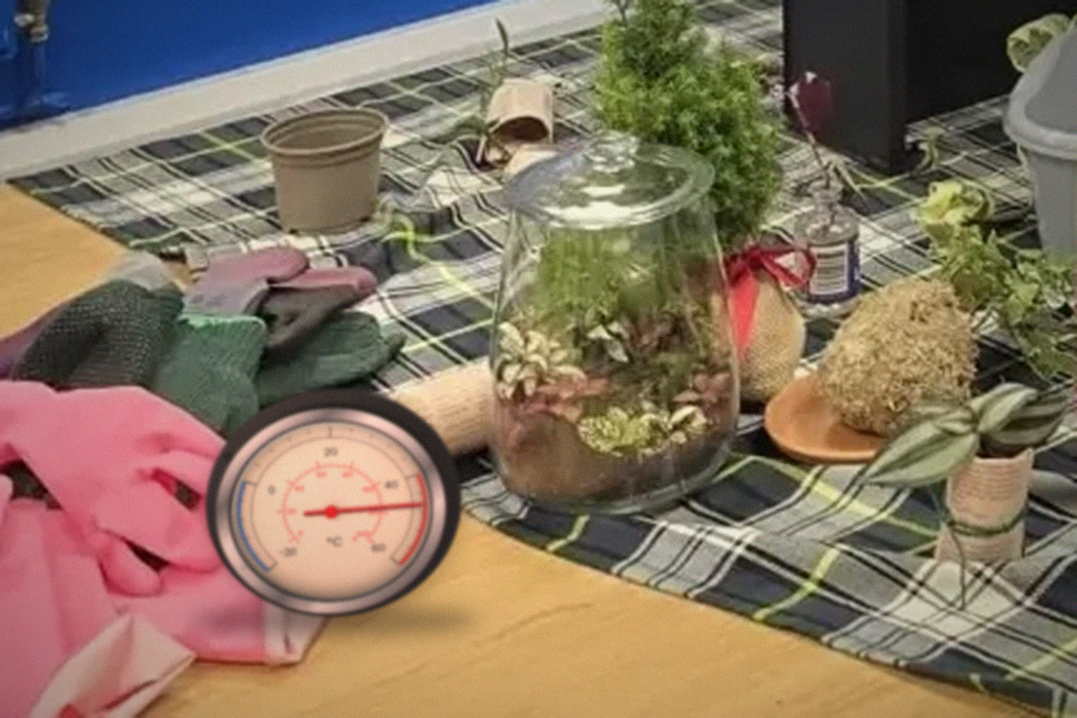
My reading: 46 °C
